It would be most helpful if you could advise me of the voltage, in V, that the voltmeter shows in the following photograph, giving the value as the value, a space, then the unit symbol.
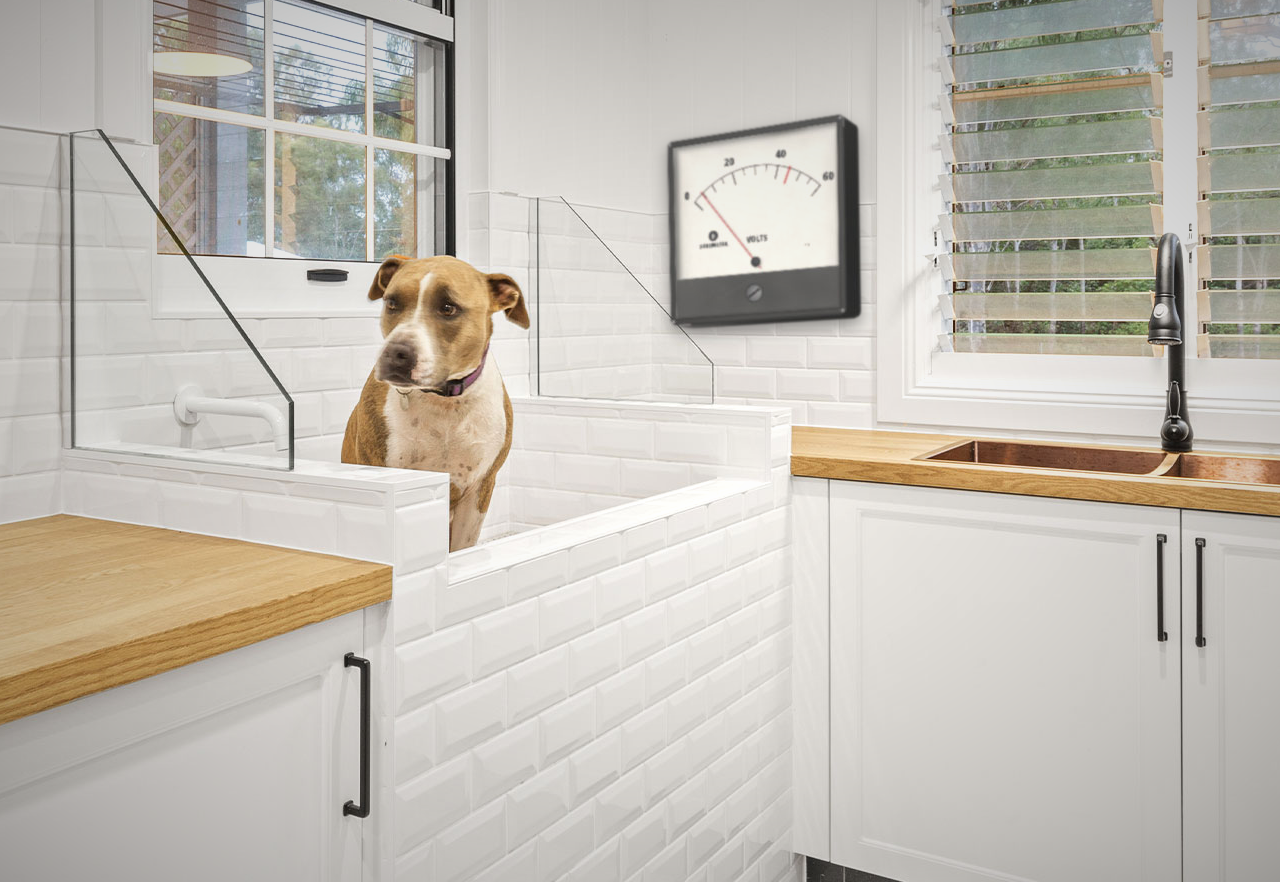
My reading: 5 V
